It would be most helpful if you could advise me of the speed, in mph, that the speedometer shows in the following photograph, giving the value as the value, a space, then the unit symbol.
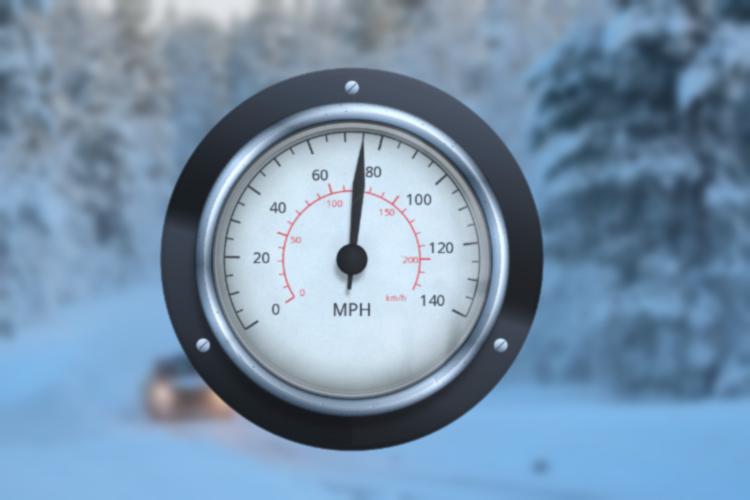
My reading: 75 mph
